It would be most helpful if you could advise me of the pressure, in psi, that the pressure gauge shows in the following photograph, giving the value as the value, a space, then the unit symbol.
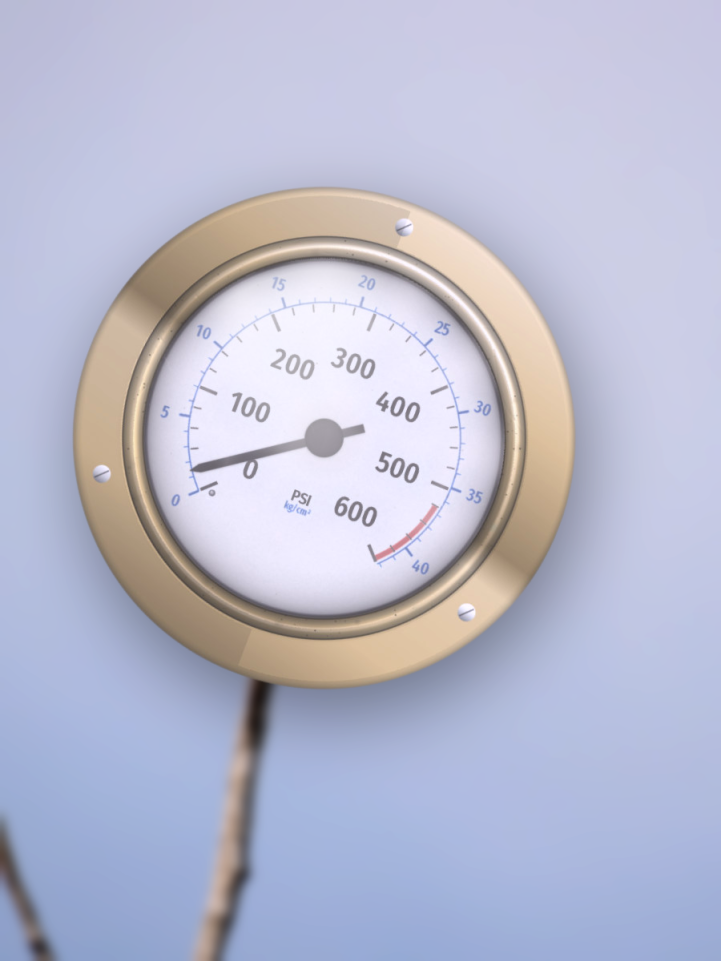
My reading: 20 psi
